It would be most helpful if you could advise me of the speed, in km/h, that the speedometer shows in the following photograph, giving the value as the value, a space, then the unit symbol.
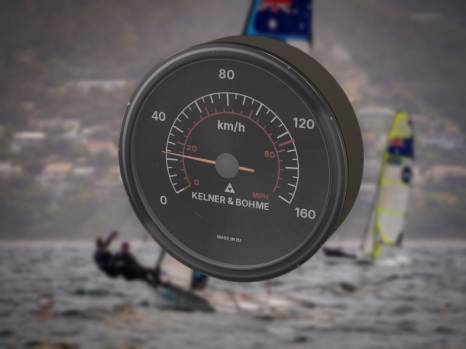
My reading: 25 km/h
